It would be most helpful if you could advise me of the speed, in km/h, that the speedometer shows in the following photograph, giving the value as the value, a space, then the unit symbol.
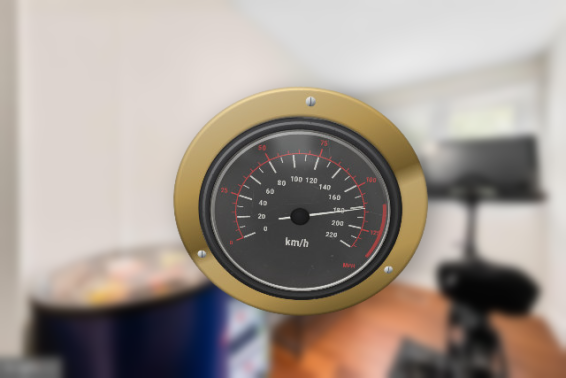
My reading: 180 km/h
